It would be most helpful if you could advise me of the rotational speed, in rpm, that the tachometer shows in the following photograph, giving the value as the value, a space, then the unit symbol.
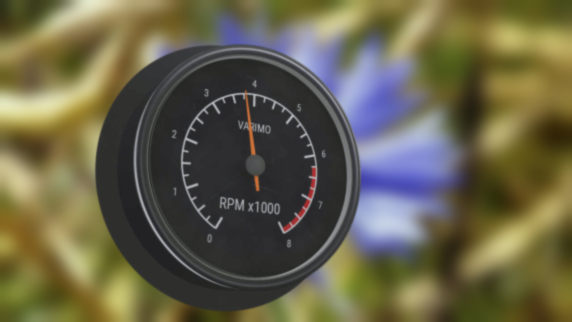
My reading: 3750 rpm
